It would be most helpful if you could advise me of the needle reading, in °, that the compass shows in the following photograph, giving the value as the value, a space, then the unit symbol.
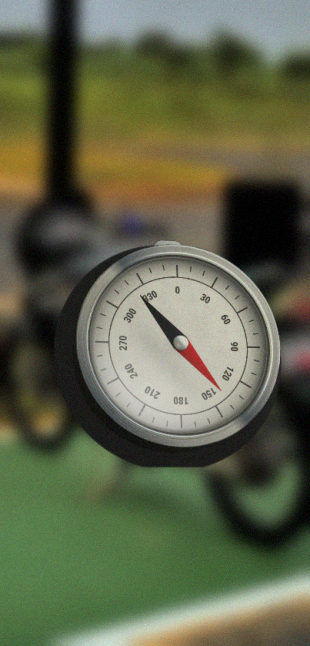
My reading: 140 °
